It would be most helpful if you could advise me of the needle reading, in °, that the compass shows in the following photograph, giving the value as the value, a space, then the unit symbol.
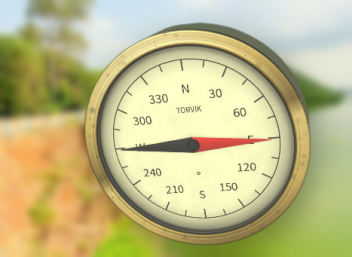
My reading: 90 °
